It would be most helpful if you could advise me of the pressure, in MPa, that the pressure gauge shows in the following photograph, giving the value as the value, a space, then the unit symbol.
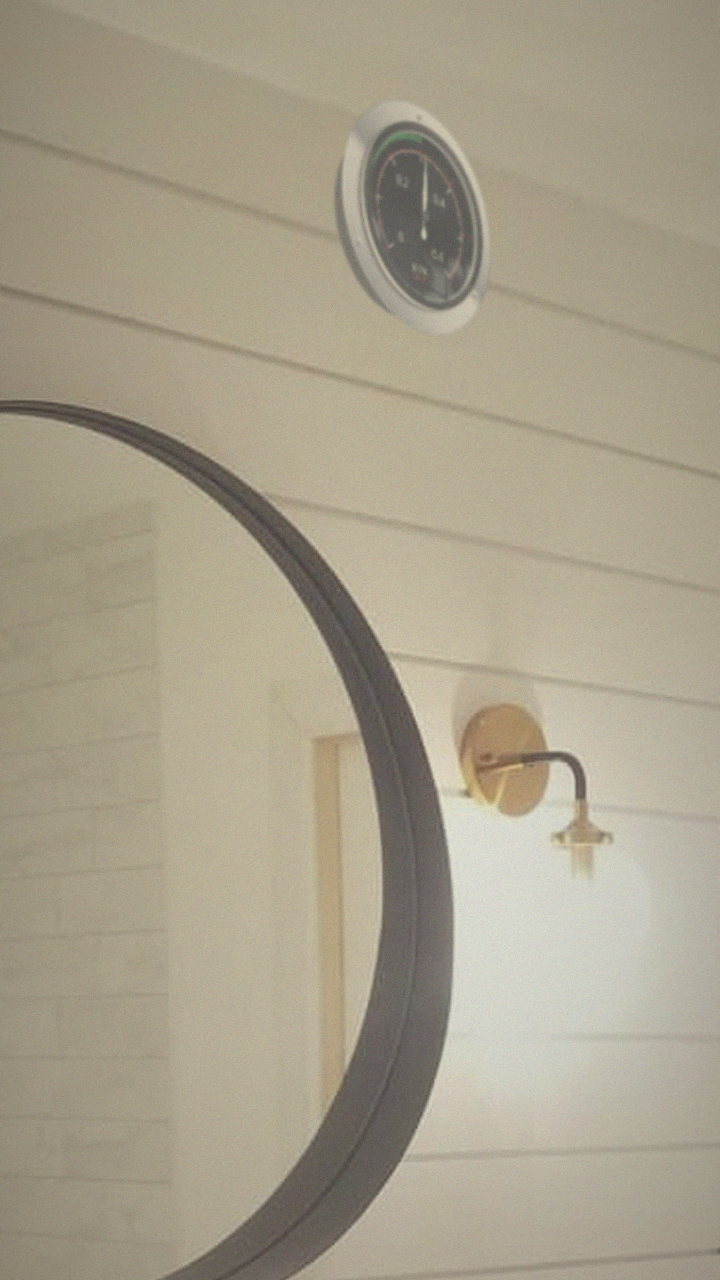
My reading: 0.3 MPa
